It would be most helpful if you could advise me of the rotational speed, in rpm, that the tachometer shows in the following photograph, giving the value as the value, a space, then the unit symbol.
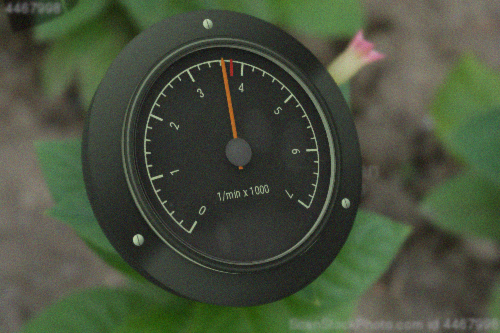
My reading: 3600 rpm
